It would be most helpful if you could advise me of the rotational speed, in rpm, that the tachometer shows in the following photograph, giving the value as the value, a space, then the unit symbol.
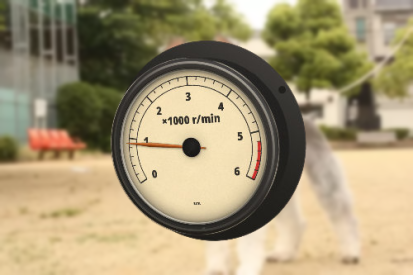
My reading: 900 rpm
